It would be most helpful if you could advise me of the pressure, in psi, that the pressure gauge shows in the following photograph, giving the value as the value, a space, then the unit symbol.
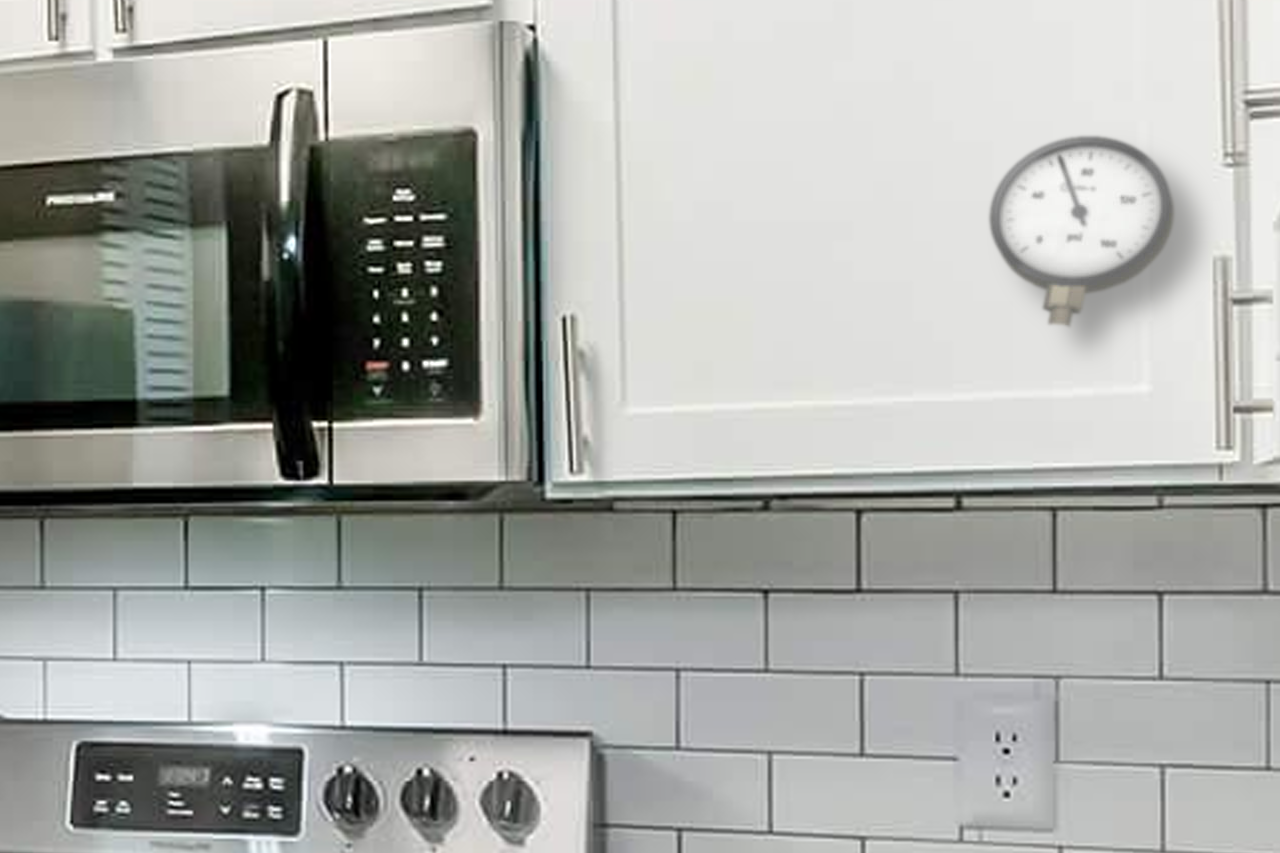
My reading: 65 psi
